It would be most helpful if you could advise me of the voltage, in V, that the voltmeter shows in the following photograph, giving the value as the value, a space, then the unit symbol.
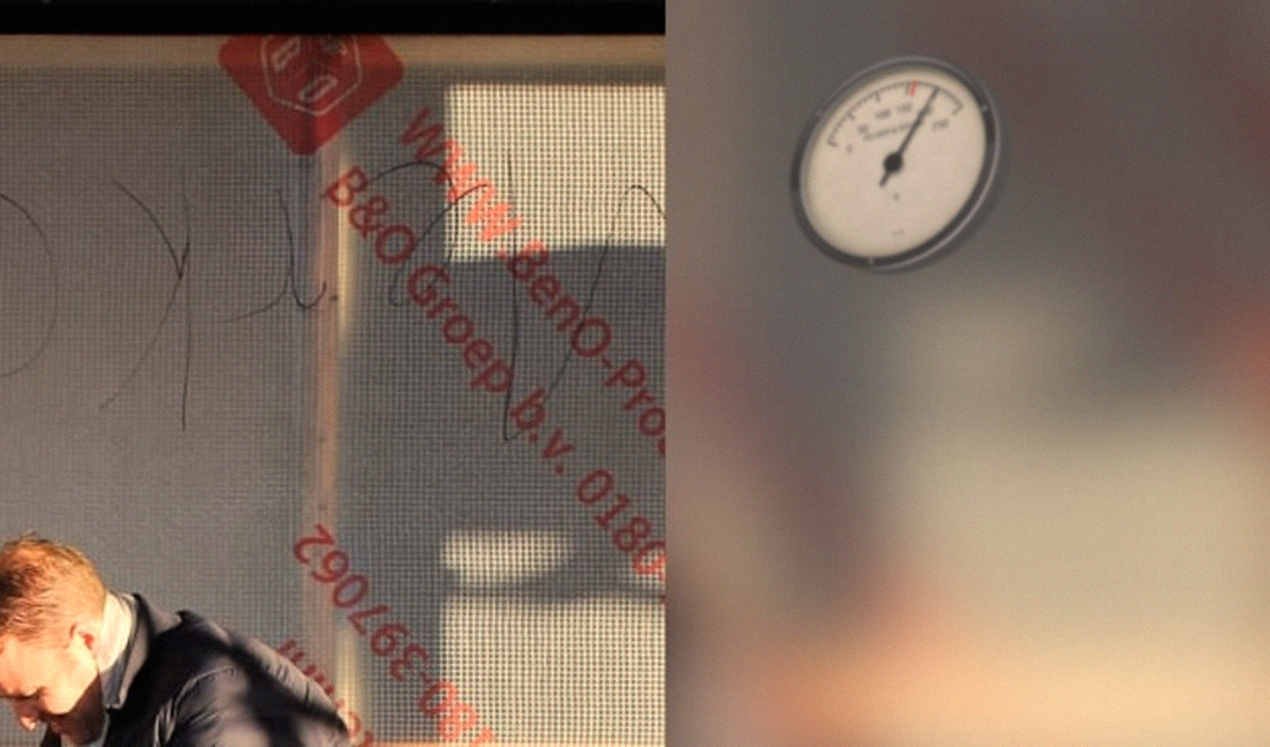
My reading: 200 V
